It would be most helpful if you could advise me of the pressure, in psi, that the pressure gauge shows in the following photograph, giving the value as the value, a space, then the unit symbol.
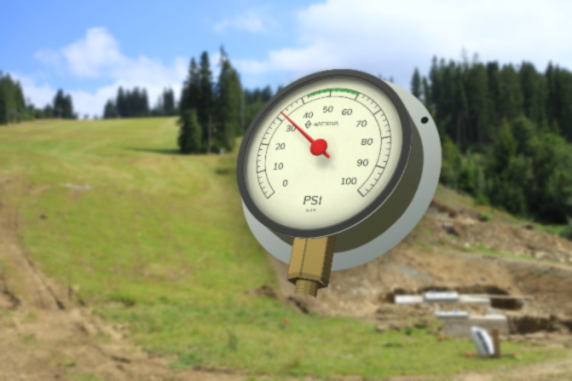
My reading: 32 psi
